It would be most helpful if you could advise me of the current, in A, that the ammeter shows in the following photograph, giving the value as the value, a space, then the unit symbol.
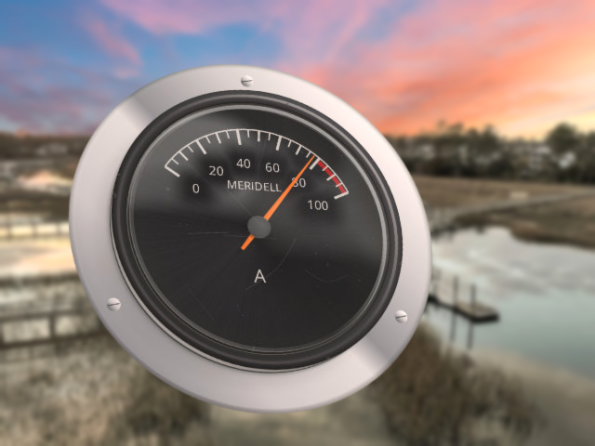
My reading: 77.5 A
